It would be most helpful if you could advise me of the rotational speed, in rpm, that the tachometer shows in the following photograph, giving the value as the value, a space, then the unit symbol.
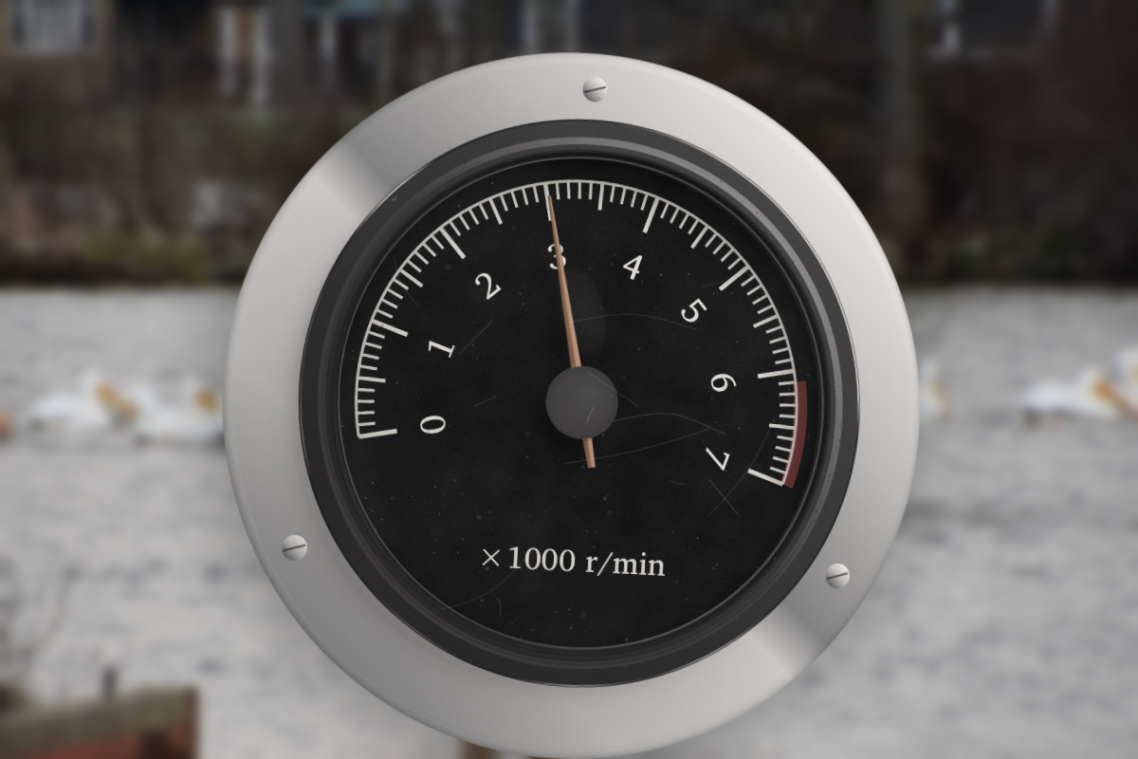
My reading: 3000 rpm
